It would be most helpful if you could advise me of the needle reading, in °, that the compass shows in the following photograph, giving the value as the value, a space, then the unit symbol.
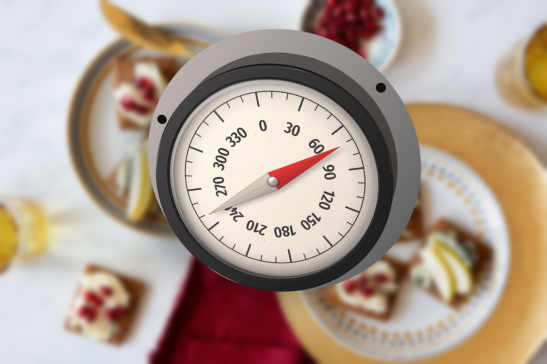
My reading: 70 °
